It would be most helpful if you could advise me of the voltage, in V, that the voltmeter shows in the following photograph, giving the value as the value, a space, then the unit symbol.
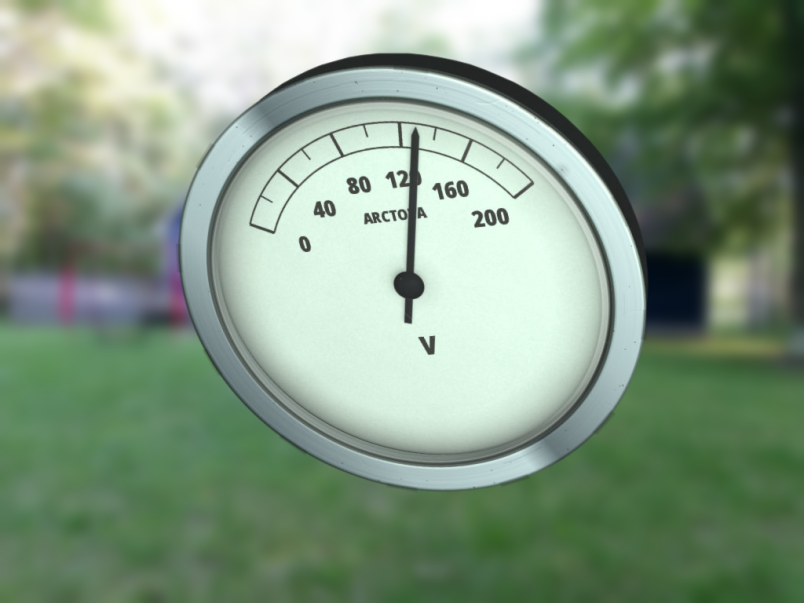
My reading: 130 V
